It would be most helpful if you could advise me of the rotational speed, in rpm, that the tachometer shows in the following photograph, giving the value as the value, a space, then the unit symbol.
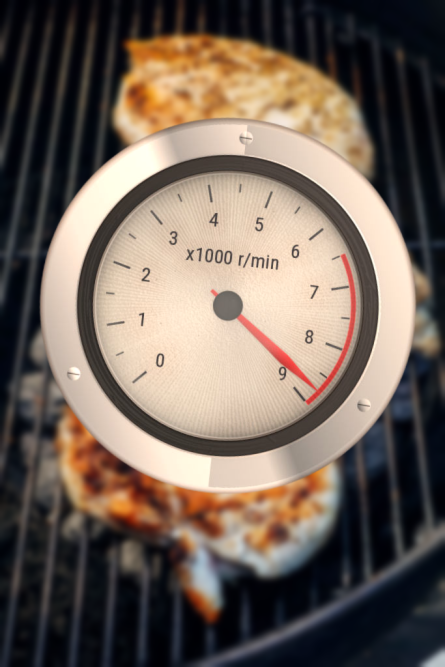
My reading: 8750 rpm
